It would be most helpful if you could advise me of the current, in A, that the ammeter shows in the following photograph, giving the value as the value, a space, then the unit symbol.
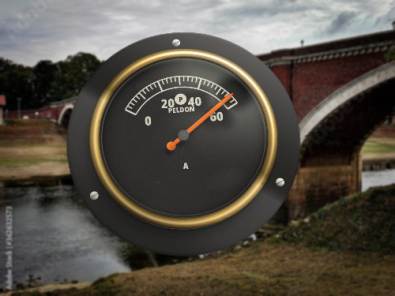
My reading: 56 A
